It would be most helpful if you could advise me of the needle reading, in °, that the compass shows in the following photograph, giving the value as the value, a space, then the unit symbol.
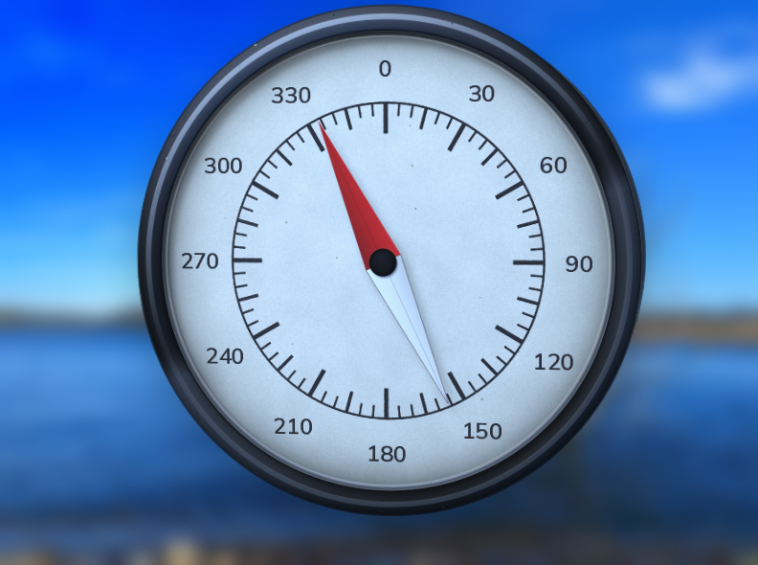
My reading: 335 °
